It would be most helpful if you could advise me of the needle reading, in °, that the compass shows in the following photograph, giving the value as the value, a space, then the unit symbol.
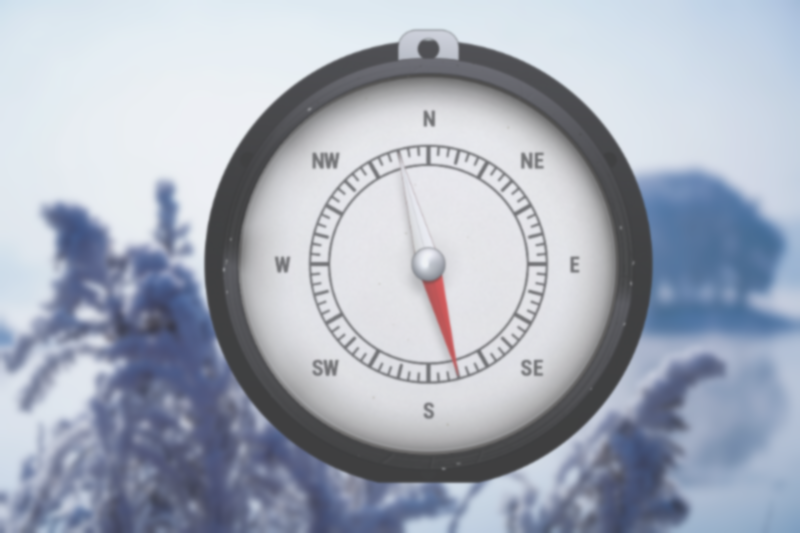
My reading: 165 °
